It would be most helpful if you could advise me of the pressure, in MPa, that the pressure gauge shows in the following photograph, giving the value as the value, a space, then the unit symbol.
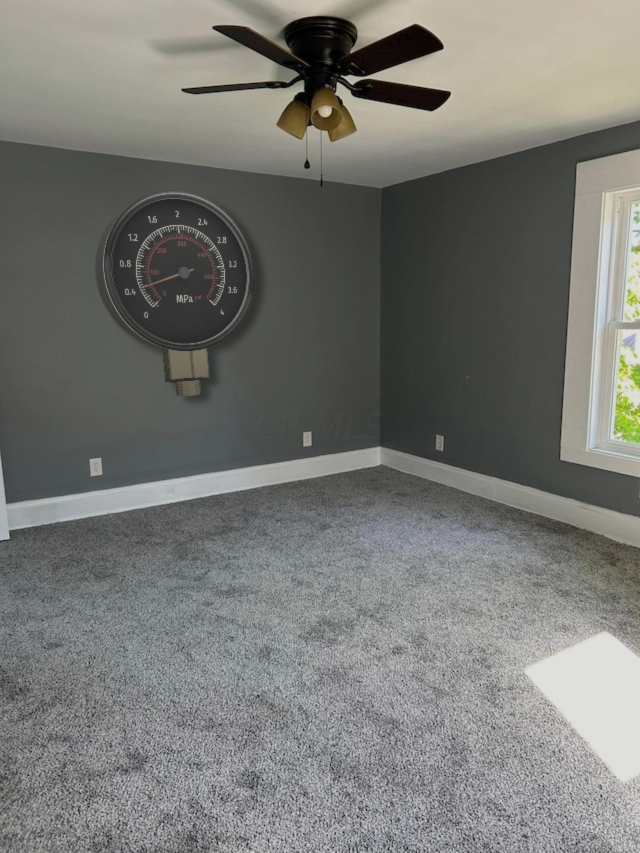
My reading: 0.4 MPa
